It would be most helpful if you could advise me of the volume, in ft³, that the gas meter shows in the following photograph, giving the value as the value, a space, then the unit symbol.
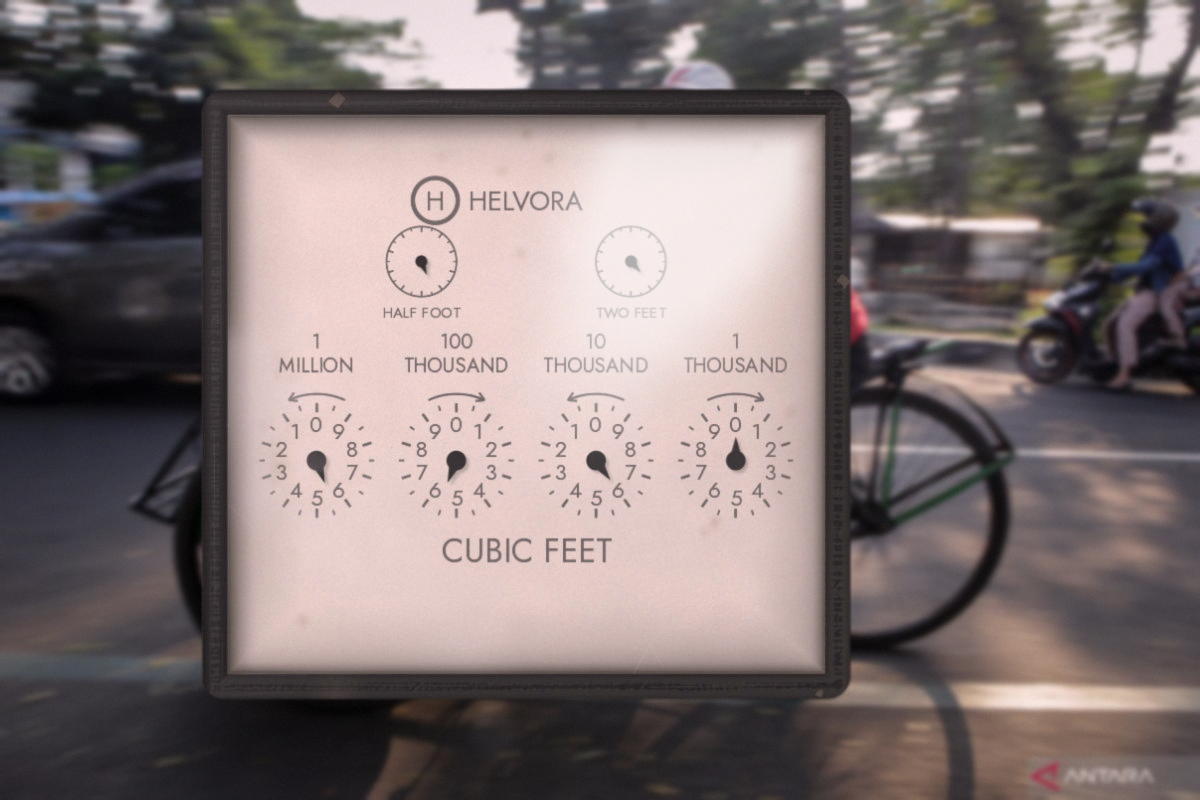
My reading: 556000 ft³
